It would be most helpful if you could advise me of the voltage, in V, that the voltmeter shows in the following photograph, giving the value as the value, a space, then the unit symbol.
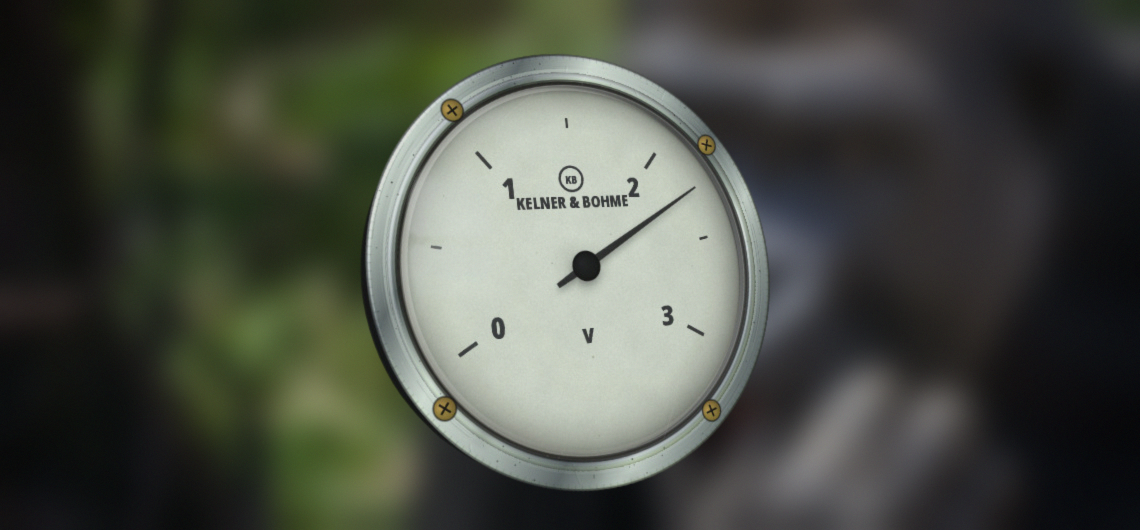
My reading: 2.25 V
